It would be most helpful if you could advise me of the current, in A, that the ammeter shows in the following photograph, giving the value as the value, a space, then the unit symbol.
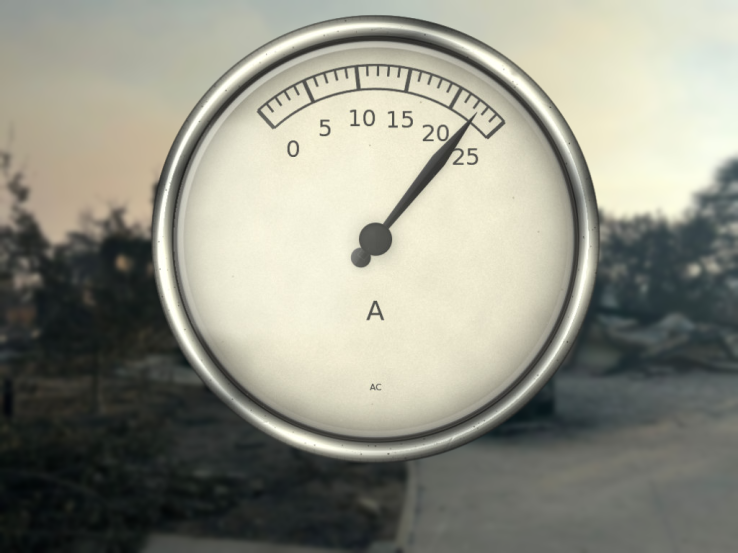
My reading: 22.5 A
